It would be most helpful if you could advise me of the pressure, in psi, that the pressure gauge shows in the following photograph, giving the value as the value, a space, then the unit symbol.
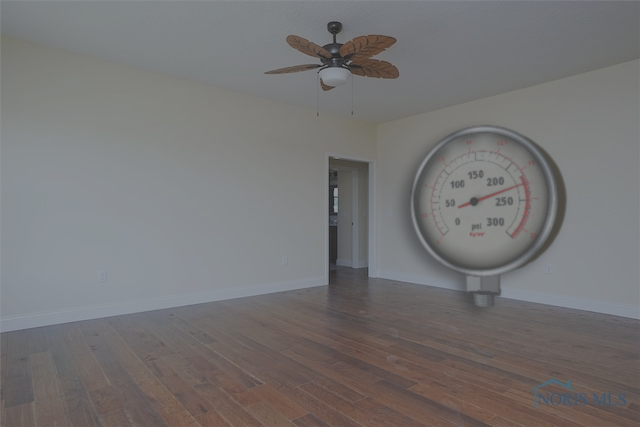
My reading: 230 psi
